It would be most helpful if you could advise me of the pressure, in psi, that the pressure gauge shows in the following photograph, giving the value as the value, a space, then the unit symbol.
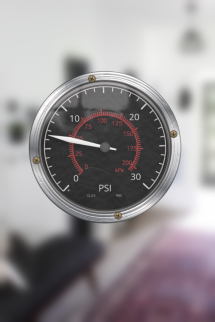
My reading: 6.5 psi
